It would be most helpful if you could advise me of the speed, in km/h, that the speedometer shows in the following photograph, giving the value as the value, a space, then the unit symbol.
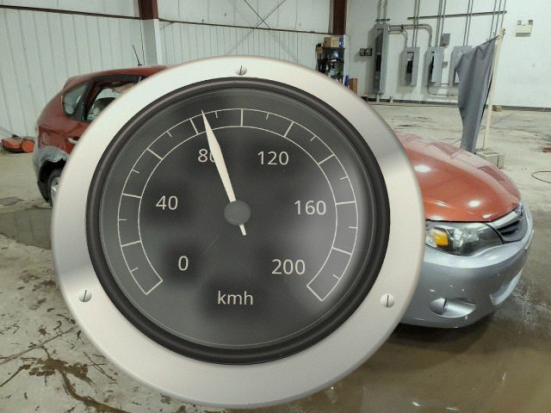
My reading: 85 km/h
